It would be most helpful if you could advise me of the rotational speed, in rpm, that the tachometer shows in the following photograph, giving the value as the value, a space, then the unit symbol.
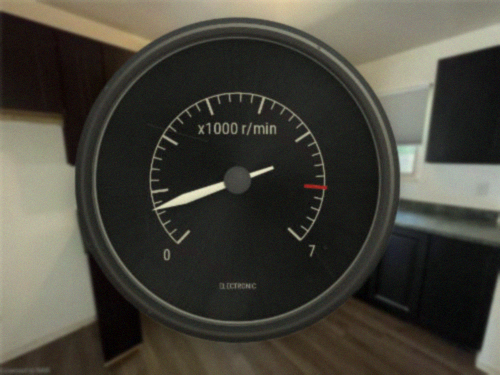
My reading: 700 rpm
